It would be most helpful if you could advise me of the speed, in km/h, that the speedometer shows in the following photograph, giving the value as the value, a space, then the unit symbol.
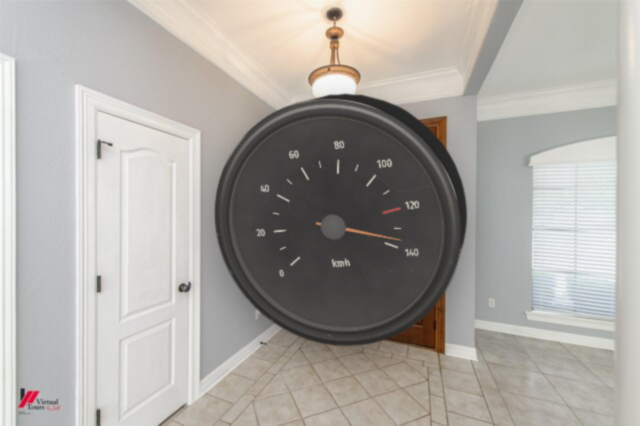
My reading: 135 km/h
